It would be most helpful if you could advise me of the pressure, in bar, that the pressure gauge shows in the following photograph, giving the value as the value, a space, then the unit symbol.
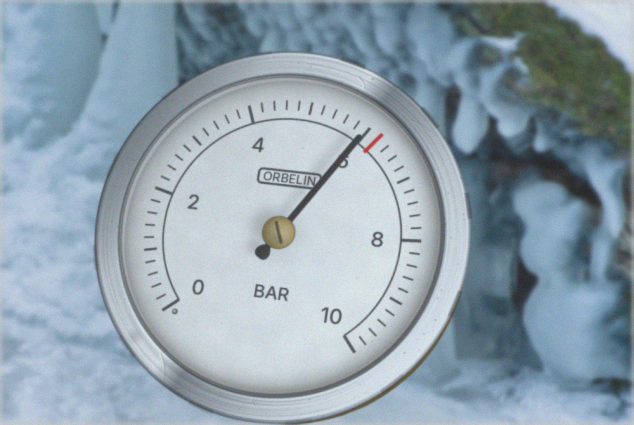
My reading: 6 bar
